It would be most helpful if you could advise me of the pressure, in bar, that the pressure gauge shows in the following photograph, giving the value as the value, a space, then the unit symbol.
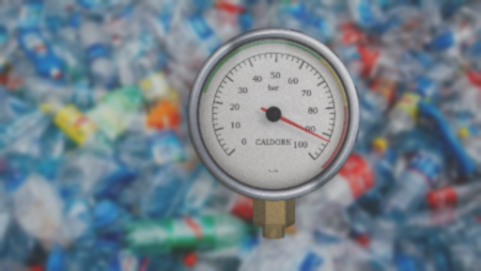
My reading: 92 bar
